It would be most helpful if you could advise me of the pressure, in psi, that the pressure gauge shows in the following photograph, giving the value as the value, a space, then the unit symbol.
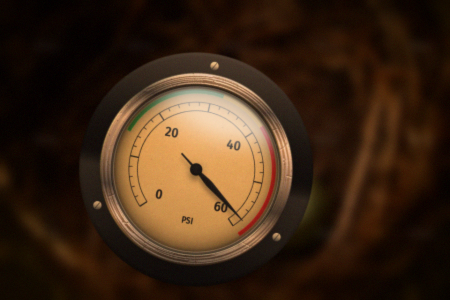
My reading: 58 psi
